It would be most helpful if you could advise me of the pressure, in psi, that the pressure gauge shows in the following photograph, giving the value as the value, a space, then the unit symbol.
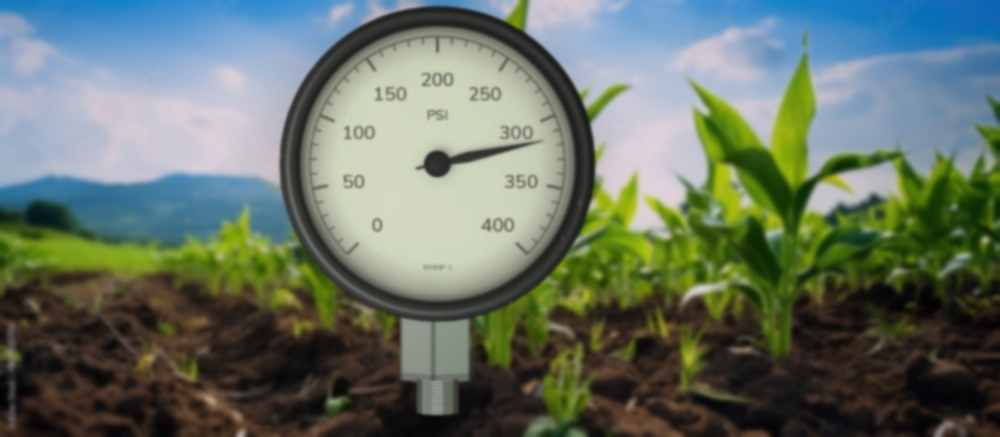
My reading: 315 psi
